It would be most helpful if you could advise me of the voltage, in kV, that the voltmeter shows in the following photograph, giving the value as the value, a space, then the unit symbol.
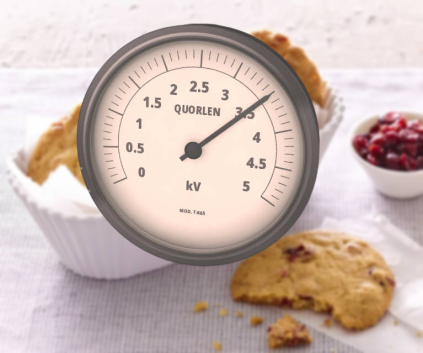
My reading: 3.5 kV
